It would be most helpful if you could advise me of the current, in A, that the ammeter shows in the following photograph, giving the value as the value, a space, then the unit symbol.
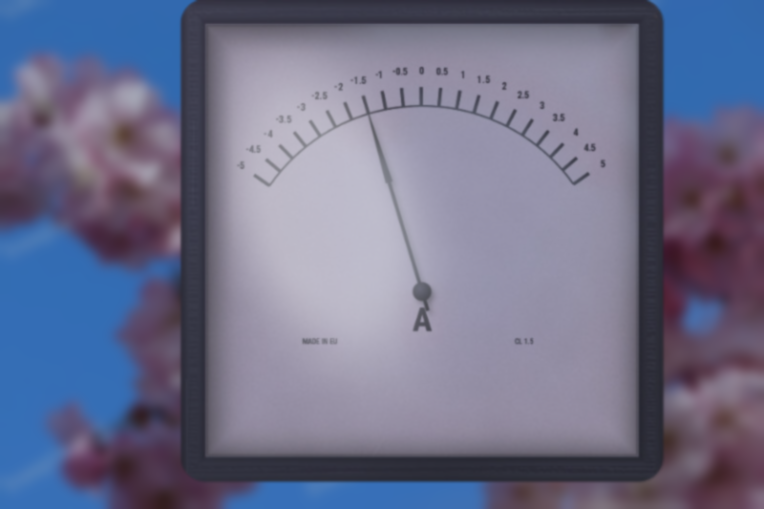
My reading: -1.5 A
